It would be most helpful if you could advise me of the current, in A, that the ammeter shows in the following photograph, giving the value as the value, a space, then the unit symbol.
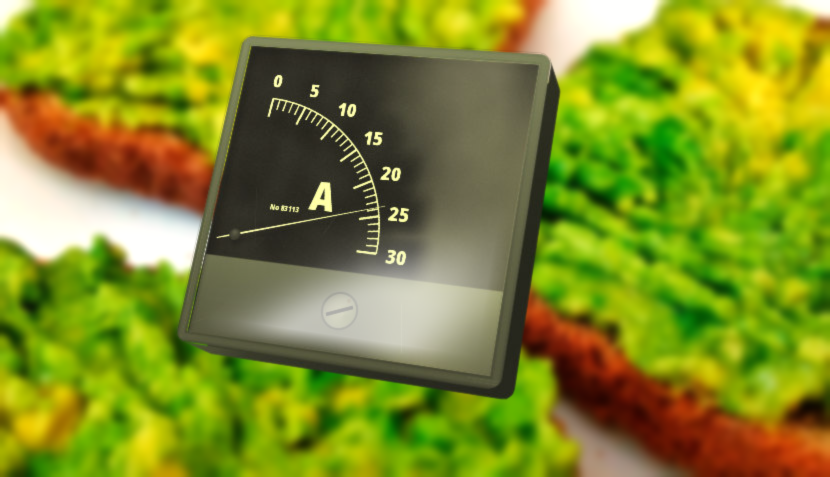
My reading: 24 A
